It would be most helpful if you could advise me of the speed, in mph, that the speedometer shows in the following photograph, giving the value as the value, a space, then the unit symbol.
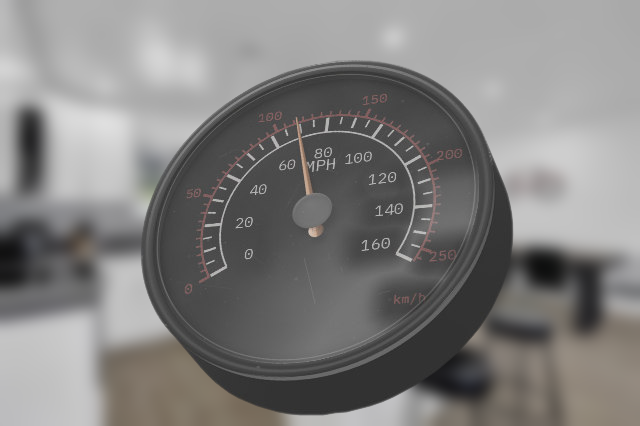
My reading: 70 mph
